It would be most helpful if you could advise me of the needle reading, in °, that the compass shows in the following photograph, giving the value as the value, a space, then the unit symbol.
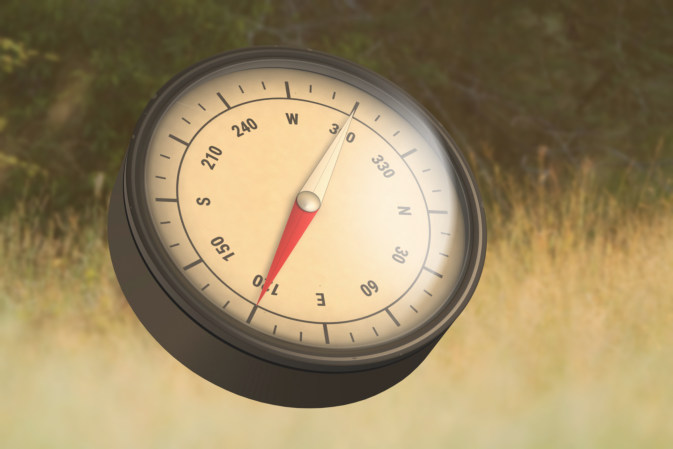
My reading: 120 °
